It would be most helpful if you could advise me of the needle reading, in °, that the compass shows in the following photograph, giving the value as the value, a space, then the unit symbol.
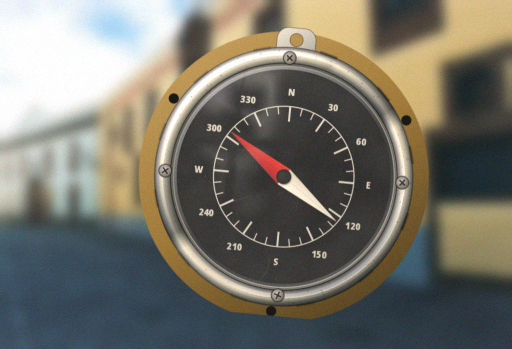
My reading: 305 °
